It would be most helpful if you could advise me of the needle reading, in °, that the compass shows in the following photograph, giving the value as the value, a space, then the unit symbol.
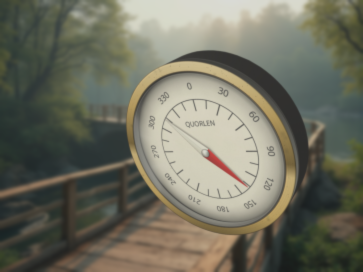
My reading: 135 °
